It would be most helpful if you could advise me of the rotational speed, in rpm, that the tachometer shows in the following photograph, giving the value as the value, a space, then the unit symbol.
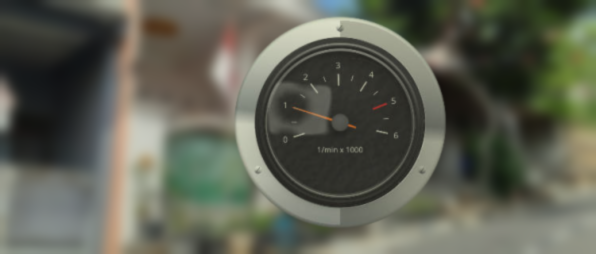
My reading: 1000 rpm
